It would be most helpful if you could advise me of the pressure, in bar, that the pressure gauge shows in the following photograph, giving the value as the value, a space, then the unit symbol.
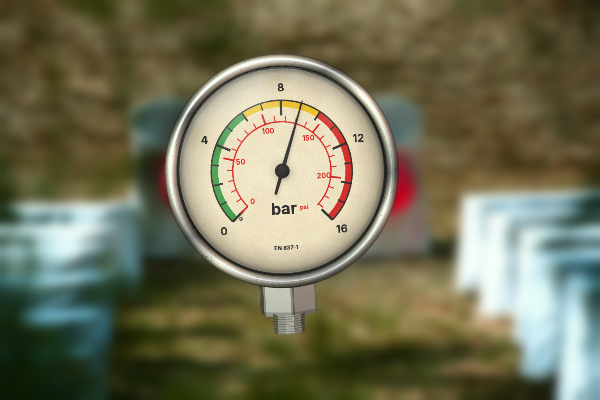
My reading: 9 bar
